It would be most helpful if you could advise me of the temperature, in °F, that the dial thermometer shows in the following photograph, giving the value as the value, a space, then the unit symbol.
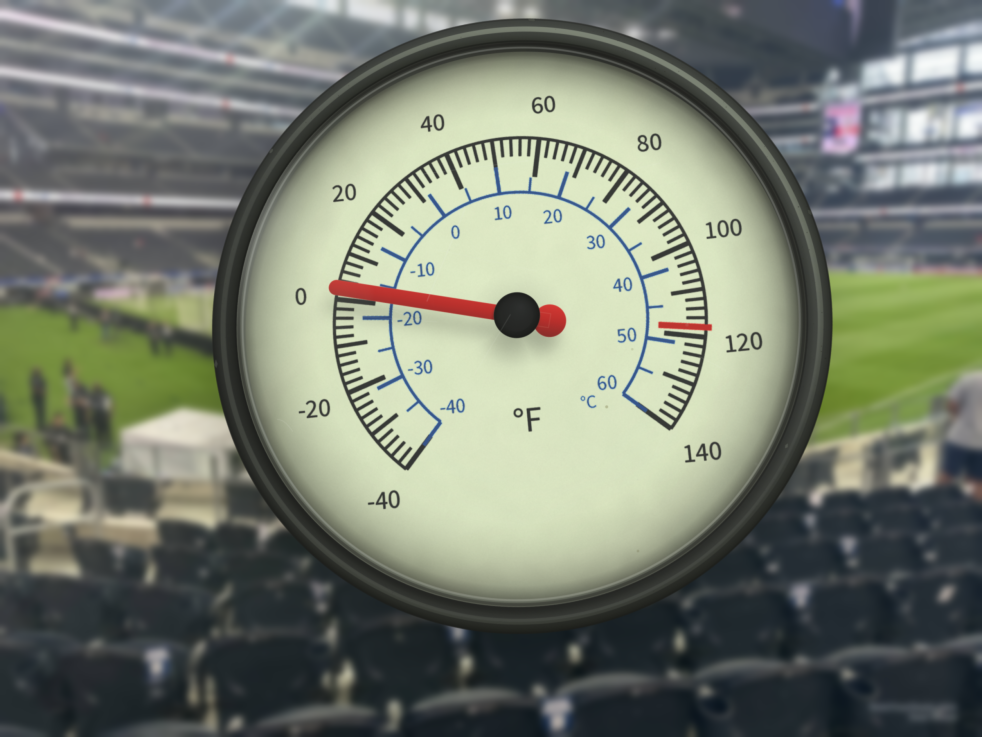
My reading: 2 °F
